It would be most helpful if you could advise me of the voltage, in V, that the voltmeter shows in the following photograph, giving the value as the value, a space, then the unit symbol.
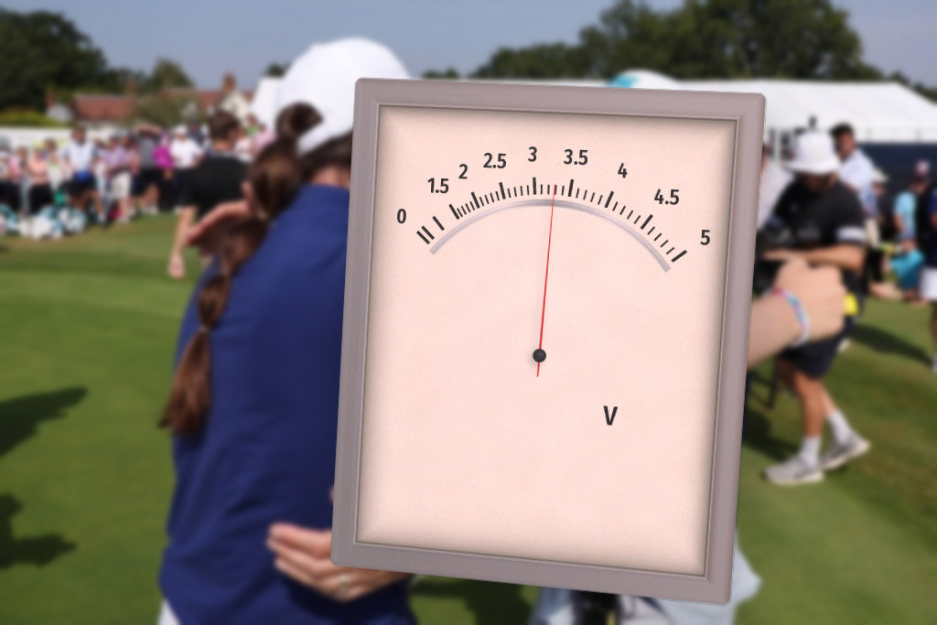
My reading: 3.3 V
